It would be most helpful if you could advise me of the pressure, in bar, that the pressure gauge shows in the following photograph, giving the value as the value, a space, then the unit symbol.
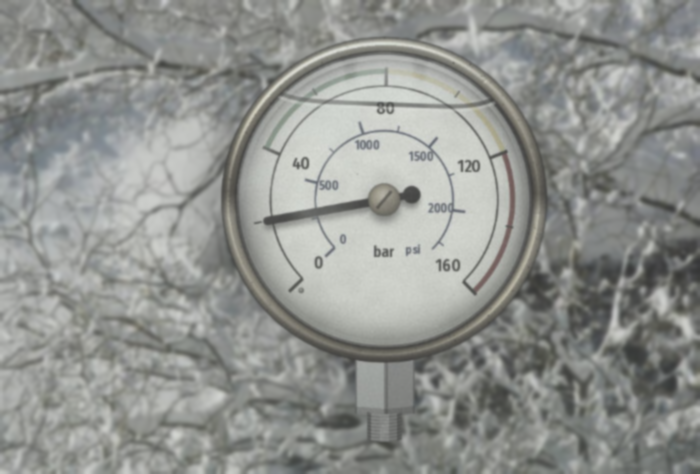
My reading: 20 bar
